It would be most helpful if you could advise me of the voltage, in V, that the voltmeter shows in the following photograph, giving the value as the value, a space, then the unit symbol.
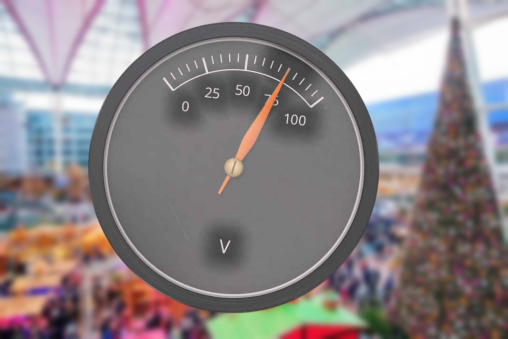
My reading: 75 V
